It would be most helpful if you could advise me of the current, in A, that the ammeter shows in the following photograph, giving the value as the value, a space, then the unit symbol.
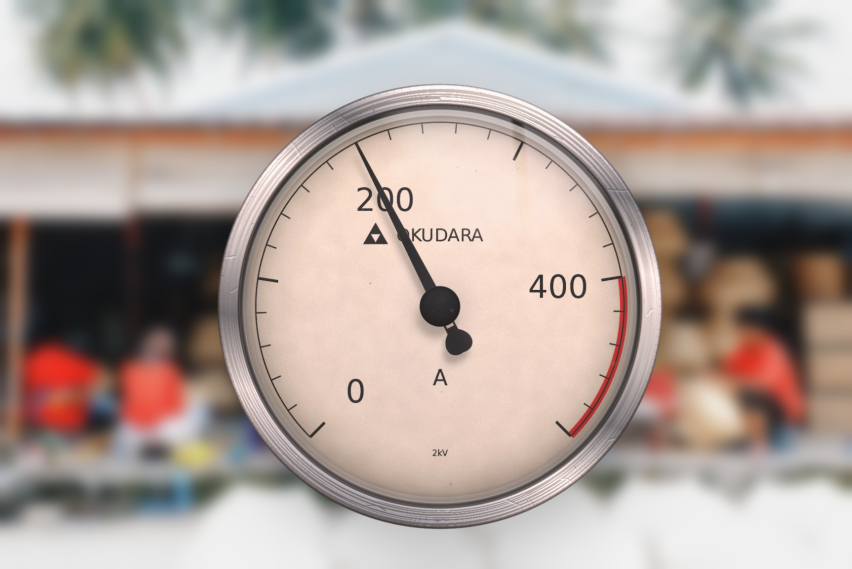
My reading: 200 A
